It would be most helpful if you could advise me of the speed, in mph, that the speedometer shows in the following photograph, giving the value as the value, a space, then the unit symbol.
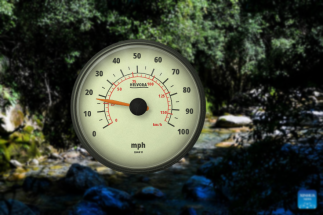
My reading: 17.5 mph
